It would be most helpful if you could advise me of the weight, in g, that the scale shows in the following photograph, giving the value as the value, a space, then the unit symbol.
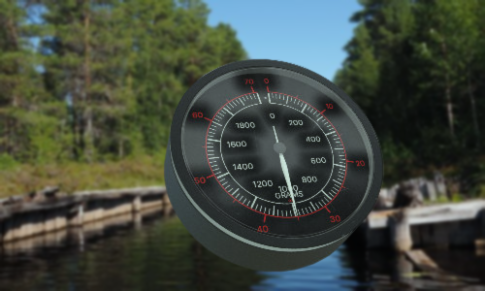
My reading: 1000 g
